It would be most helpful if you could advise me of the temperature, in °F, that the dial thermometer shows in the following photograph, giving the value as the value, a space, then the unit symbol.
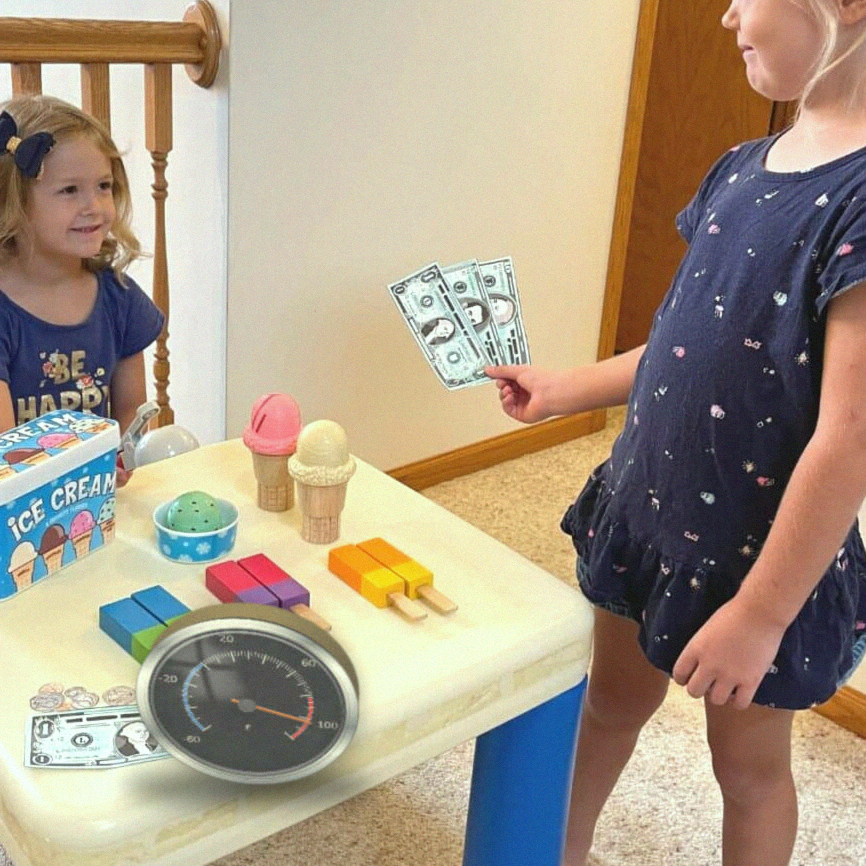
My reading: 100 °F
